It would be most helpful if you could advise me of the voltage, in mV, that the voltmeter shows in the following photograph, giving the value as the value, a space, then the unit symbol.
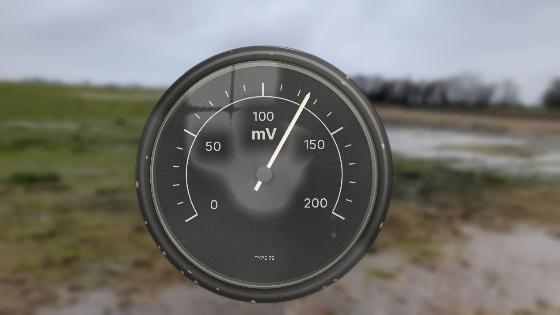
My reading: 125 mV
